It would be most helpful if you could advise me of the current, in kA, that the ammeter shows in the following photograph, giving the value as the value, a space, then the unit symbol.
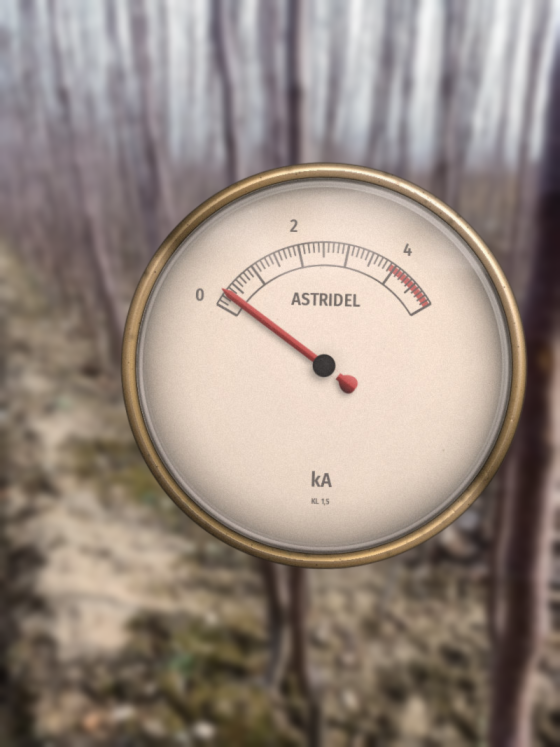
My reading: 0.3 kA
